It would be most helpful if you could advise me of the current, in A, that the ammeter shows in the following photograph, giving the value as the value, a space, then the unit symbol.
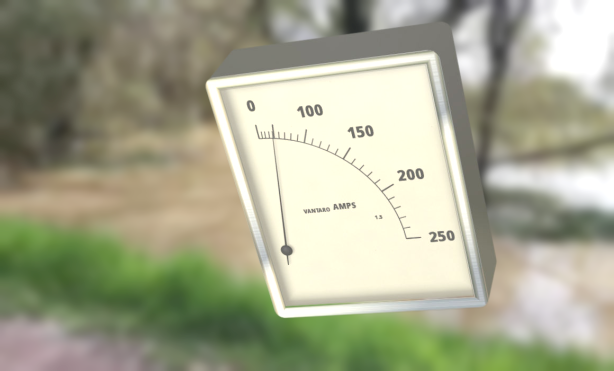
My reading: 50 A
